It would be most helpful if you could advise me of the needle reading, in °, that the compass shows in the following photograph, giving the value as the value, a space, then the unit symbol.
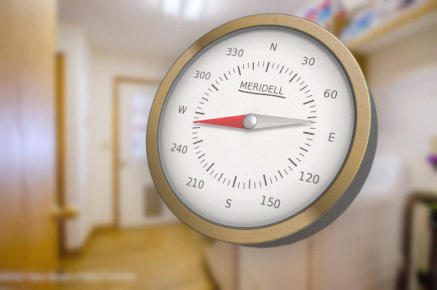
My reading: 260 °
